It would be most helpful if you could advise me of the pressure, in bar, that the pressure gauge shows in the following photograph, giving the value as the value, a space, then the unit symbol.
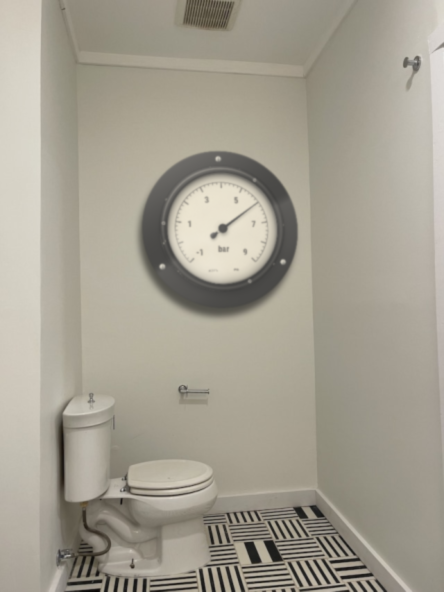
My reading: 6 bar
